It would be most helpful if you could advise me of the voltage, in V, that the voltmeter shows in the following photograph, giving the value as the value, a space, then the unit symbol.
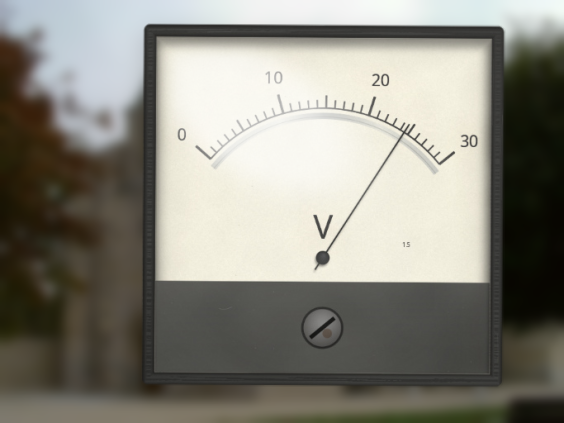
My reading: 24.5 V
